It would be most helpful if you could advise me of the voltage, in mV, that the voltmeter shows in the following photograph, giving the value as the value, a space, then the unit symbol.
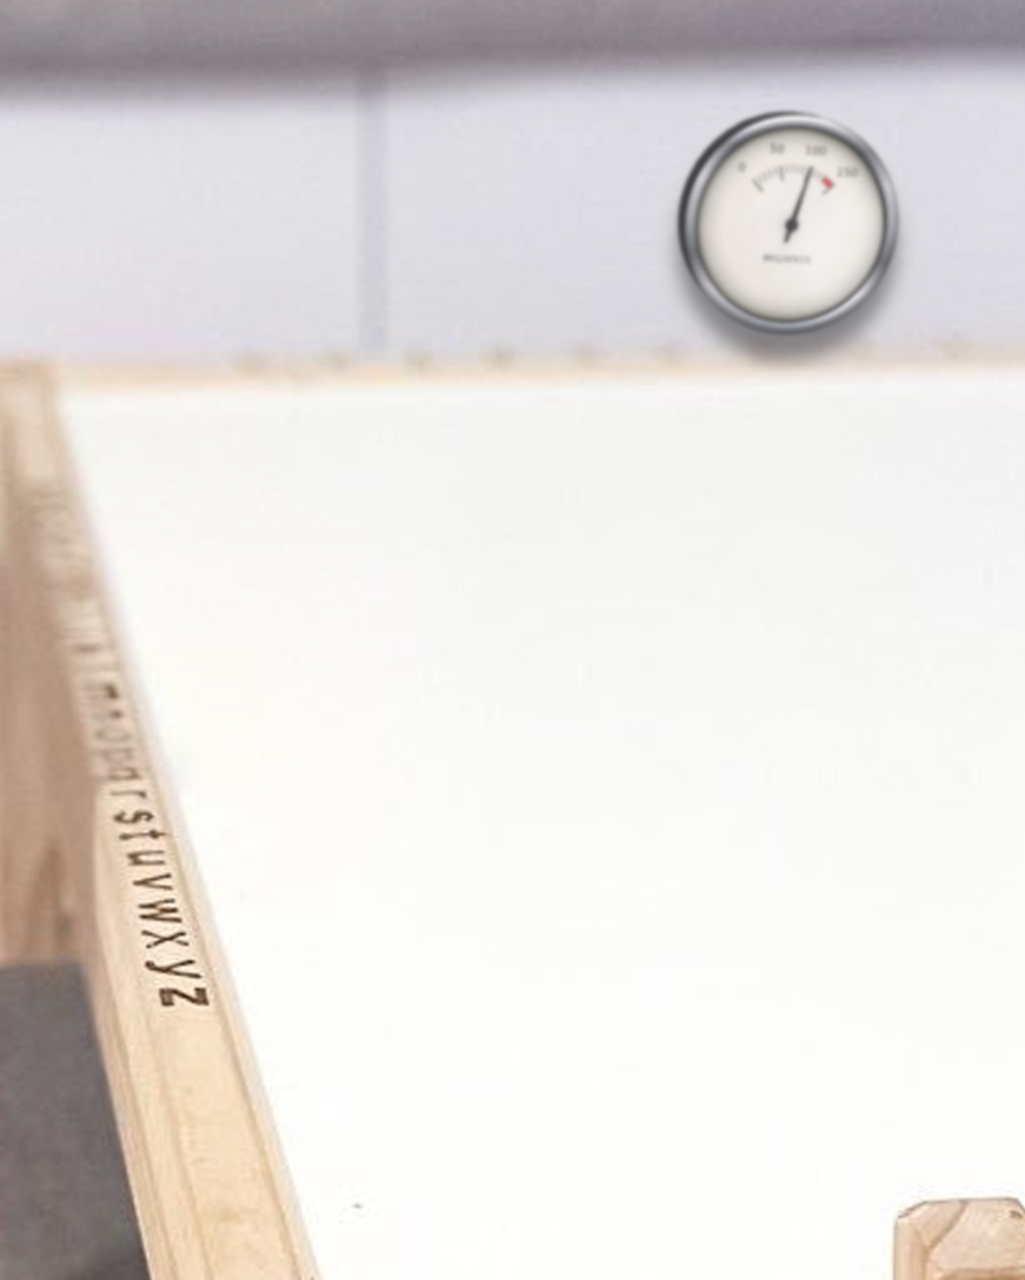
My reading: 100 mV
